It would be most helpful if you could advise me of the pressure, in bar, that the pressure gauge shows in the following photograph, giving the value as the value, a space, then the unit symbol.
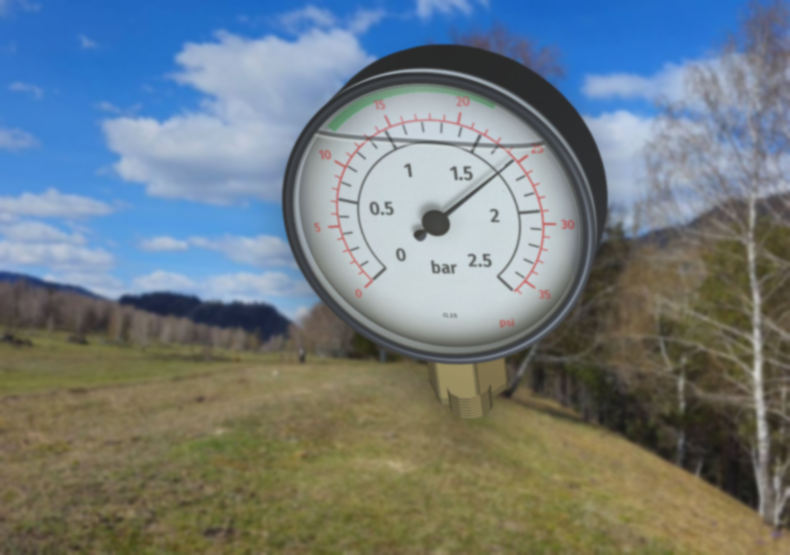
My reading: 1.7 bar
